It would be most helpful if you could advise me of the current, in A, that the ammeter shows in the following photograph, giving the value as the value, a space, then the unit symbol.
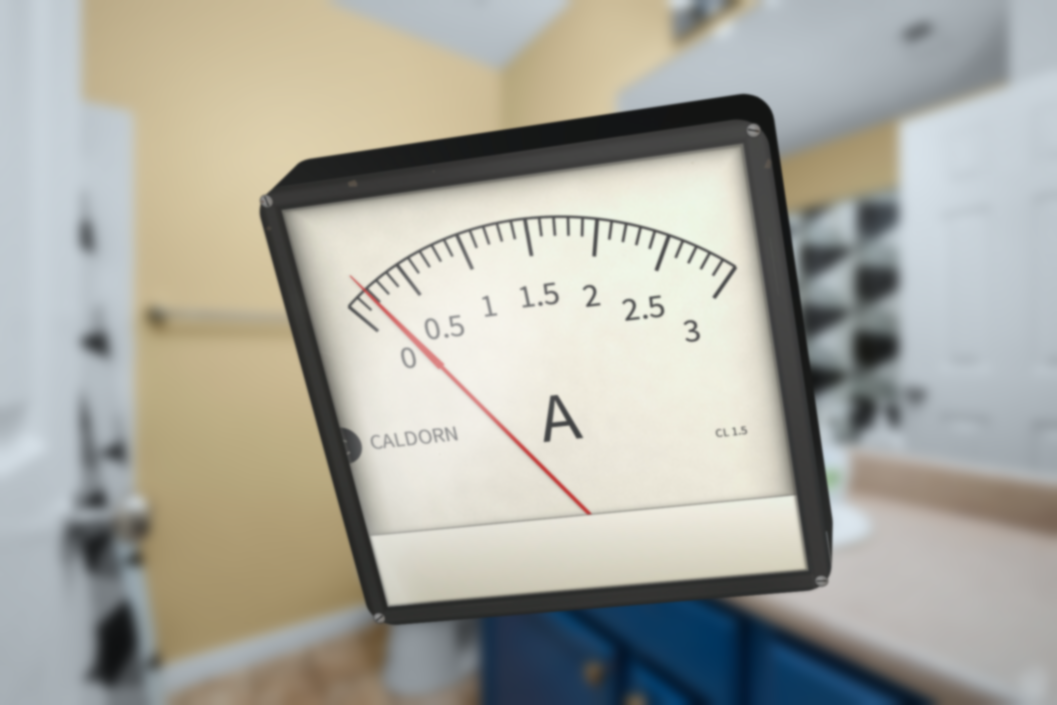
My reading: 0.2 A
